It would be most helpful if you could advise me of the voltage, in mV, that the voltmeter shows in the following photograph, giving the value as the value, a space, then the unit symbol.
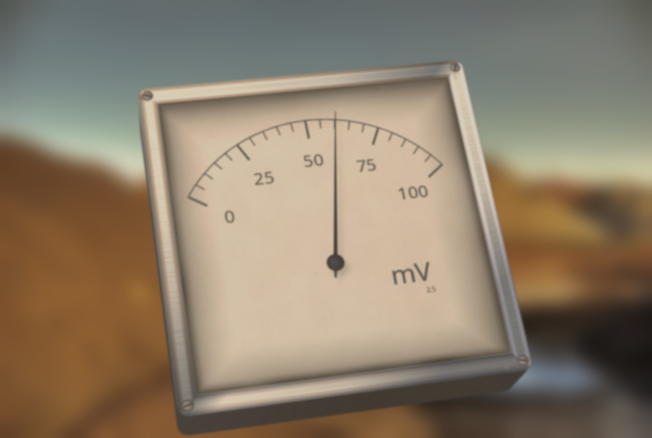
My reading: 60 mV
